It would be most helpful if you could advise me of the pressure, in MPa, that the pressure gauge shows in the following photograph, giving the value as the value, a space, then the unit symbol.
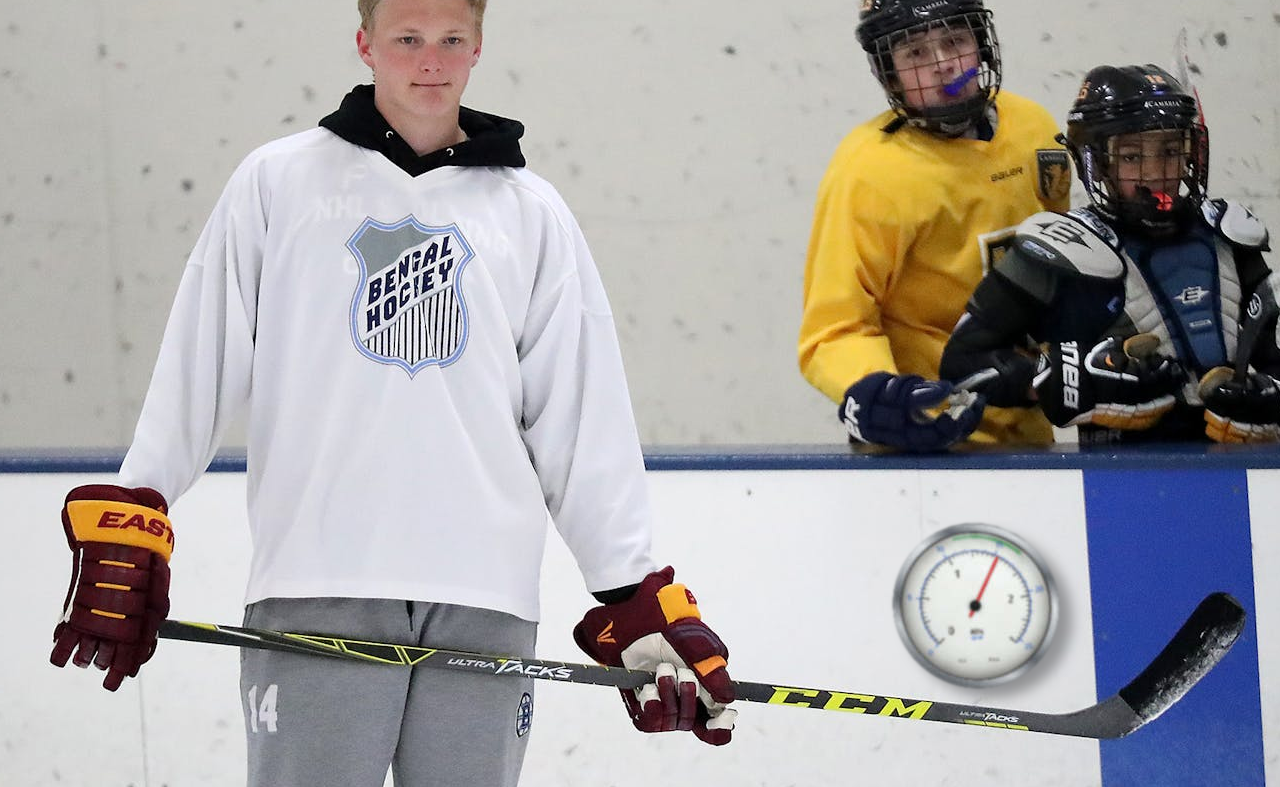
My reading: 1.5 MPa
